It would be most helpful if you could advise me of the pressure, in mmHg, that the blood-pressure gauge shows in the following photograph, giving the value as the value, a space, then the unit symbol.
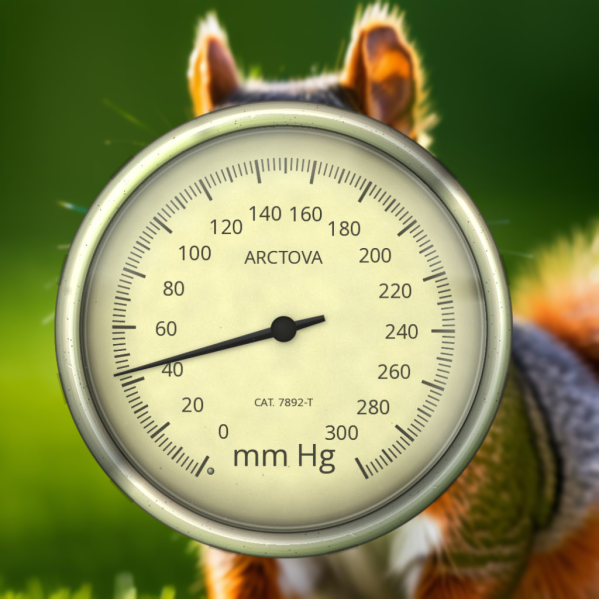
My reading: 44 mmHg
